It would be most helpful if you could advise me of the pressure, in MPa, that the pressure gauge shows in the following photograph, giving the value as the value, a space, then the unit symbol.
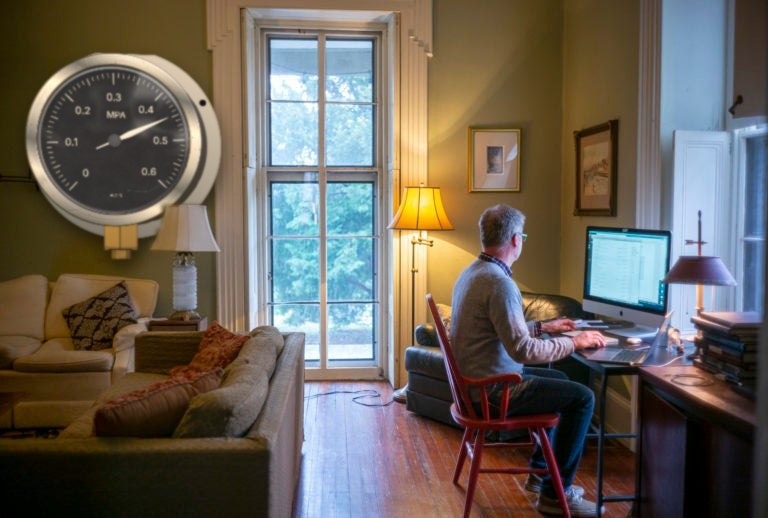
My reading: 0.45 MPa
